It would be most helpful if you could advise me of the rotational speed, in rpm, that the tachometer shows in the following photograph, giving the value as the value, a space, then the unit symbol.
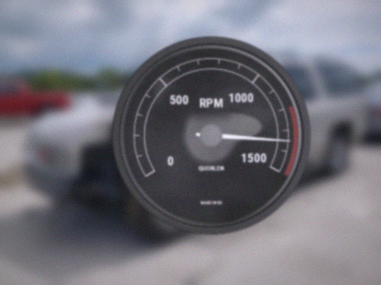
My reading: 1350 rpm
